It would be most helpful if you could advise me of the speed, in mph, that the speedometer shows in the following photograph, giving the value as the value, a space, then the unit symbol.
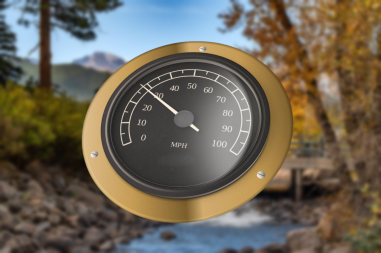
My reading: 27.5 mph
